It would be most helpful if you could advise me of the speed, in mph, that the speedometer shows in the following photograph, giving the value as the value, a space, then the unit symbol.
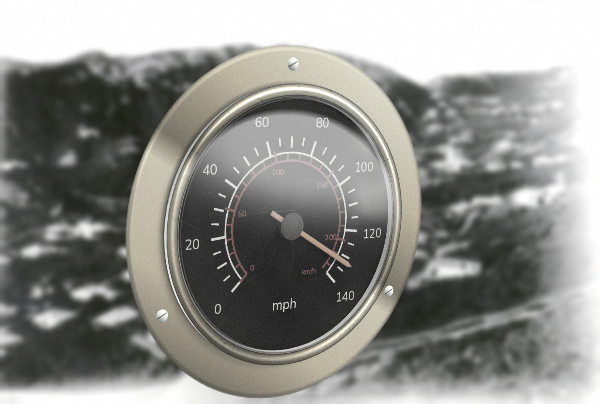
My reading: 132.5 mph
